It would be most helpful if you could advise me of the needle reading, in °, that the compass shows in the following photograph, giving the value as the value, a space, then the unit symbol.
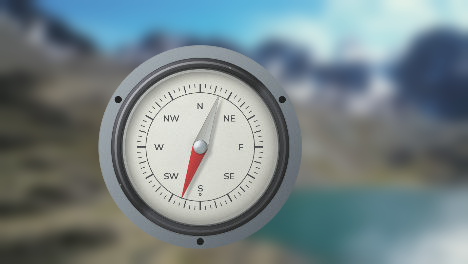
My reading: 200 °
